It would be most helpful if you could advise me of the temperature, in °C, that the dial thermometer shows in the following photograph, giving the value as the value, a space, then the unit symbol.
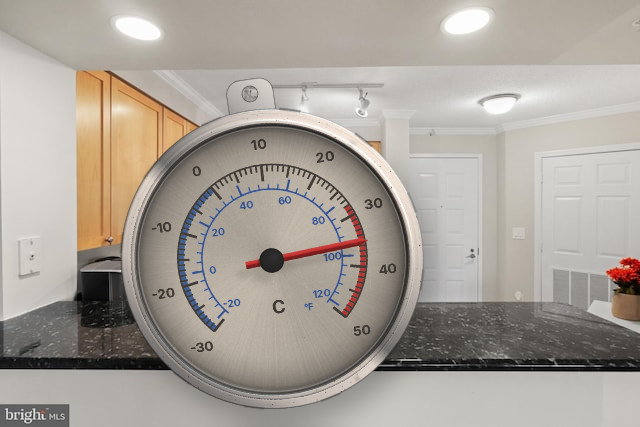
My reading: 35 °C
